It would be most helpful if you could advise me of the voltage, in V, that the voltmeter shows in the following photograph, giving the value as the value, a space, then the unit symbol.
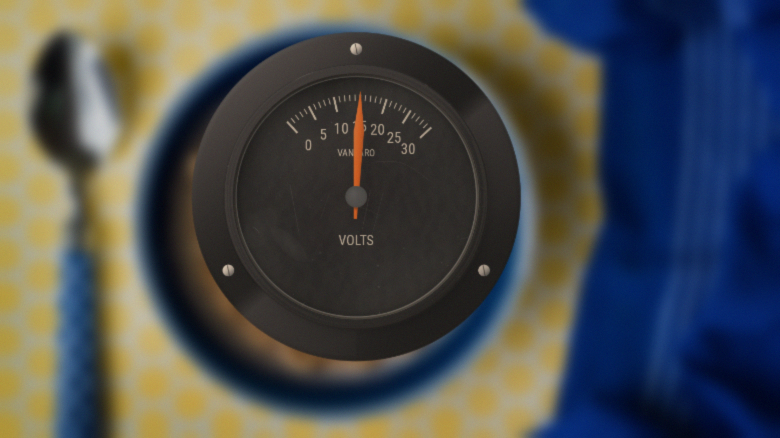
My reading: 15 V
